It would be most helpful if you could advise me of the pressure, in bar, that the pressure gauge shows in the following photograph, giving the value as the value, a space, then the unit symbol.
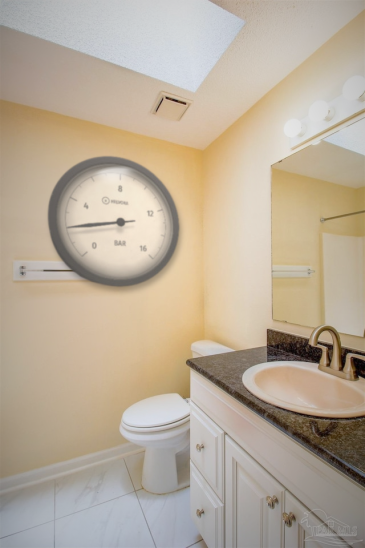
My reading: 2 bar
